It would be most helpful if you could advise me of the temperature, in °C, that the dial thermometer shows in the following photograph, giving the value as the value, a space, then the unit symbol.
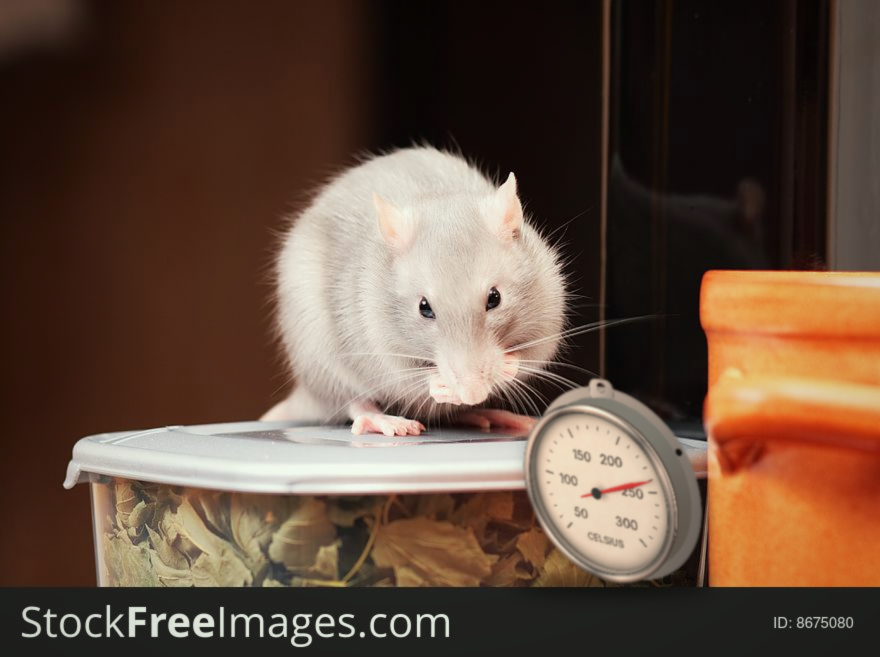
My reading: 240 °C
